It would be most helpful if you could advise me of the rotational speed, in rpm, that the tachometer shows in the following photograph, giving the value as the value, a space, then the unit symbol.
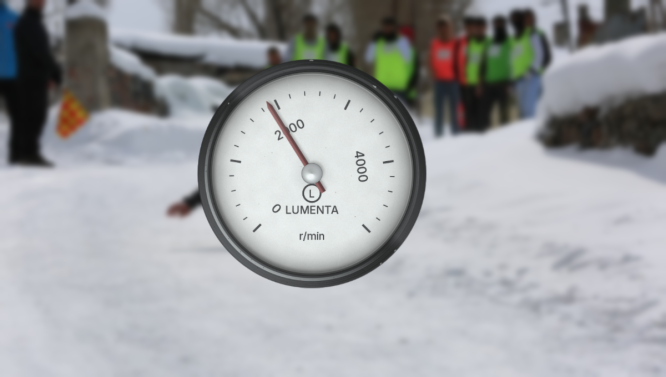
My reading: 1900 rpm
